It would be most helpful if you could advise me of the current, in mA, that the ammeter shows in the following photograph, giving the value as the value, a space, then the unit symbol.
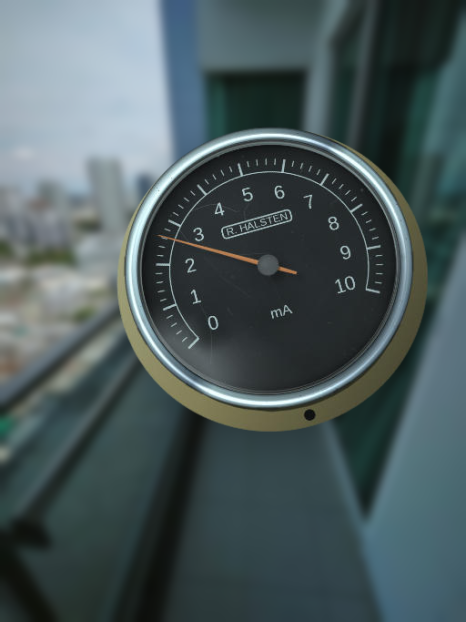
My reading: 2.6 mA
